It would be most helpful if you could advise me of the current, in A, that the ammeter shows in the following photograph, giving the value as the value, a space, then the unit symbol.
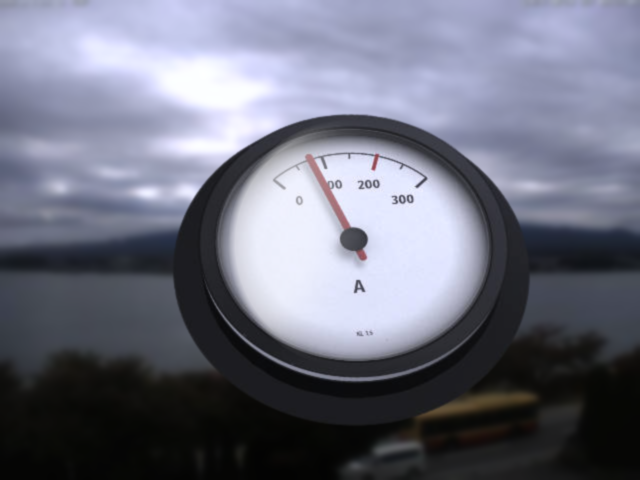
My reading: 75 A
